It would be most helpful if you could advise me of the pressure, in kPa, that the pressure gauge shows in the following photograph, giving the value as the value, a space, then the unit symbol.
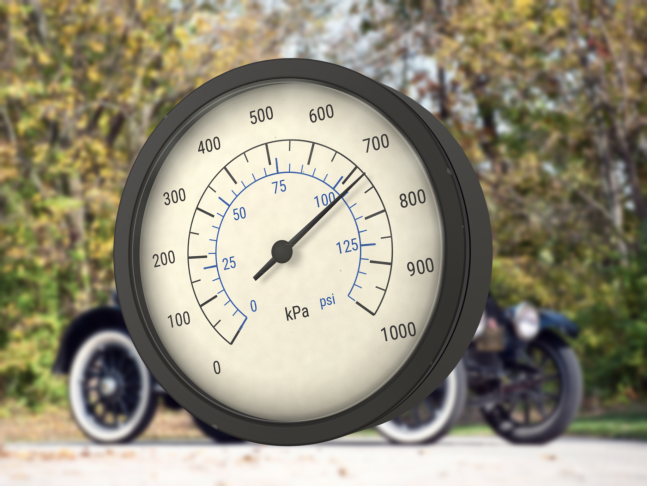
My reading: 725 kPa
